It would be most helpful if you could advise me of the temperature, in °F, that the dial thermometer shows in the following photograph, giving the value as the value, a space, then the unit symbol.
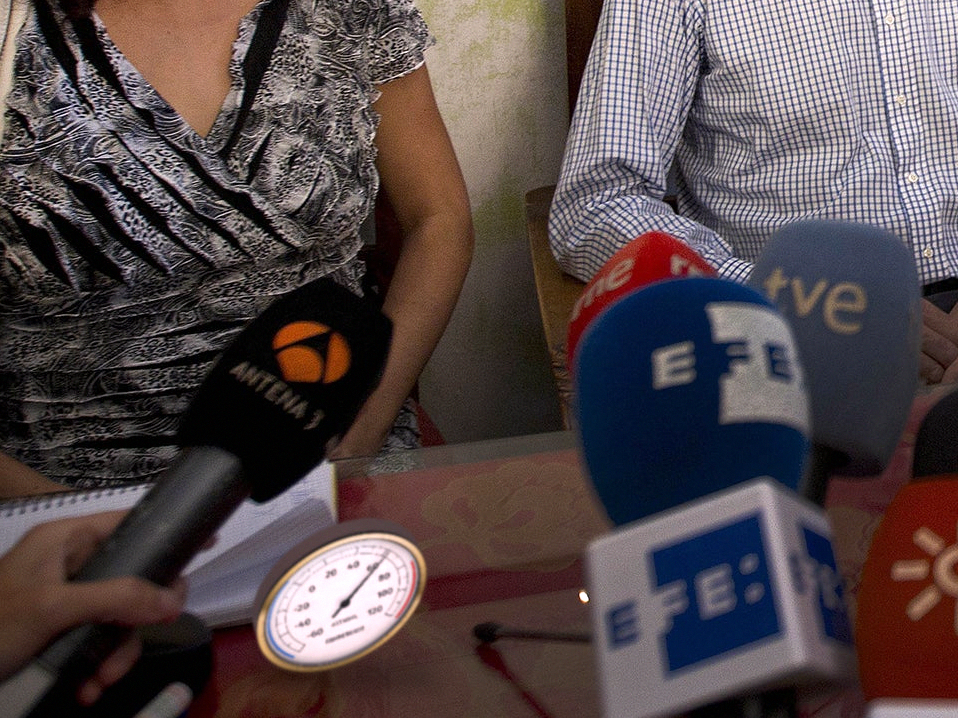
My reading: 60 °F
